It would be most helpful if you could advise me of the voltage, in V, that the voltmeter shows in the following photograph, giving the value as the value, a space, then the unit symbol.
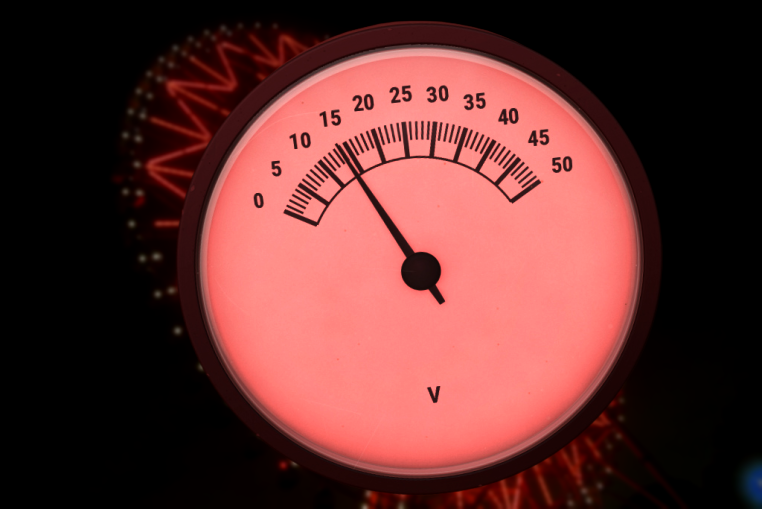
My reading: 14 V
